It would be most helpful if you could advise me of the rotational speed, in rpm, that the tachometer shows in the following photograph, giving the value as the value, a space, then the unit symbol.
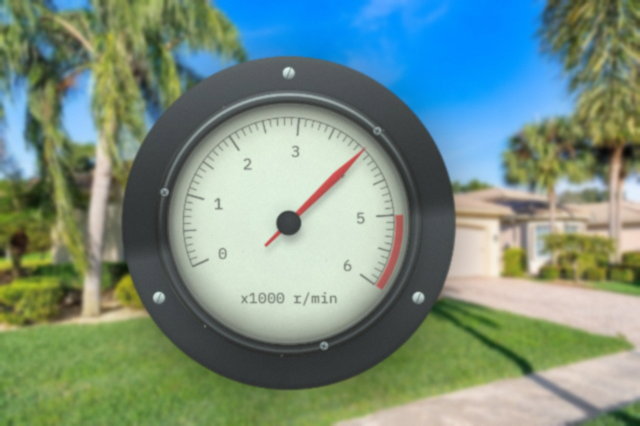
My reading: 4000 rpm
